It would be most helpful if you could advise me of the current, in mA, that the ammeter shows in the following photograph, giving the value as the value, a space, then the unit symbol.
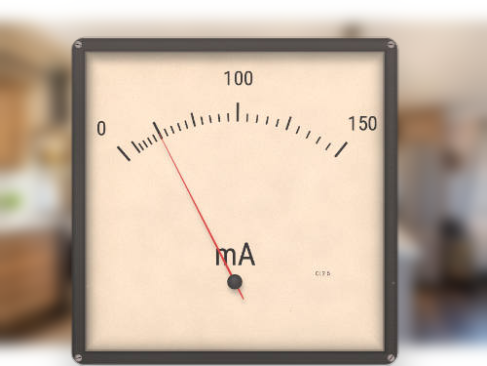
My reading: 50 mA
